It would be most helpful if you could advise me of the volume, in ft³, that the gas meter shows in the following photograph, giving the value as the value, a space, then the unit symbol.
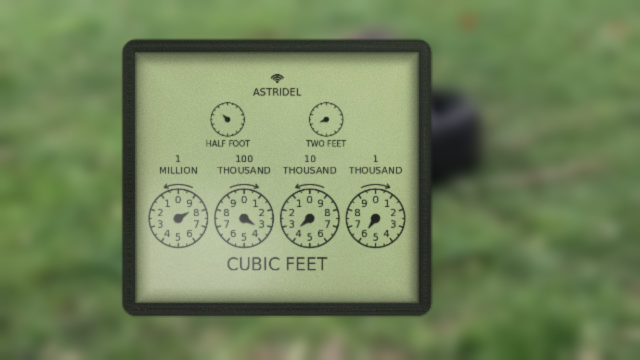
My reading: 833600 ft³
